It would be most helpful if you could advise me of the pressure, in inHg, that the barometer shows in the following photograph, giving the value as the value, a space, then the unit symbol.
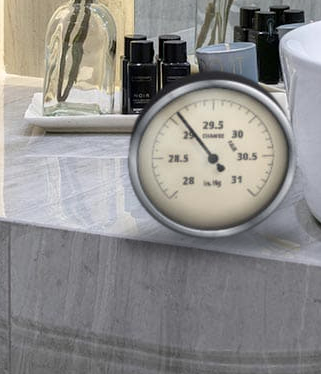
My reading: 29.1 inHg
